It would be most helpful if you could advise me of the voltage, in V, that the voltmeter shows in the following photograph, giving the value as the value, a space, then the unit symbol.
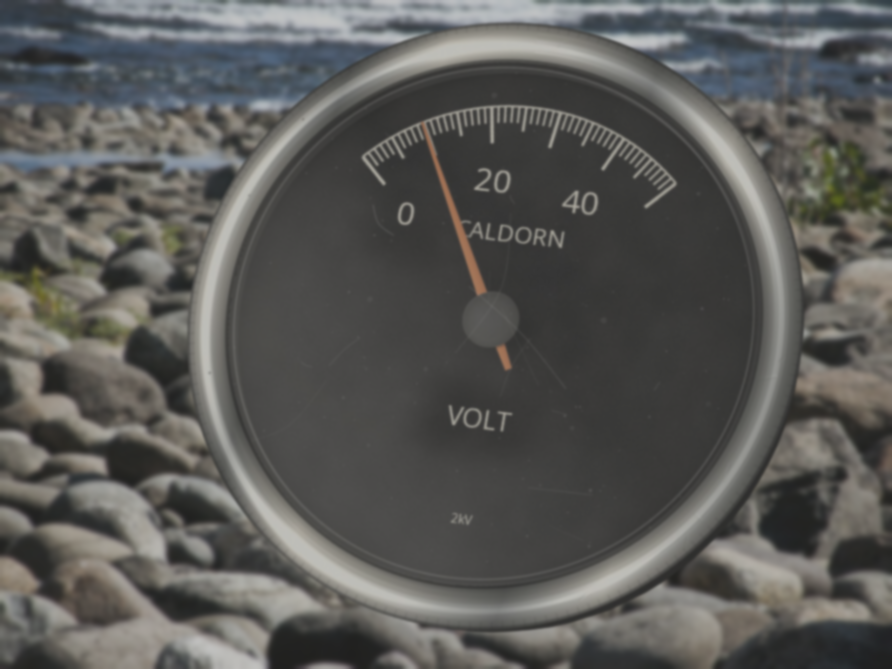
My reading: 10 V
